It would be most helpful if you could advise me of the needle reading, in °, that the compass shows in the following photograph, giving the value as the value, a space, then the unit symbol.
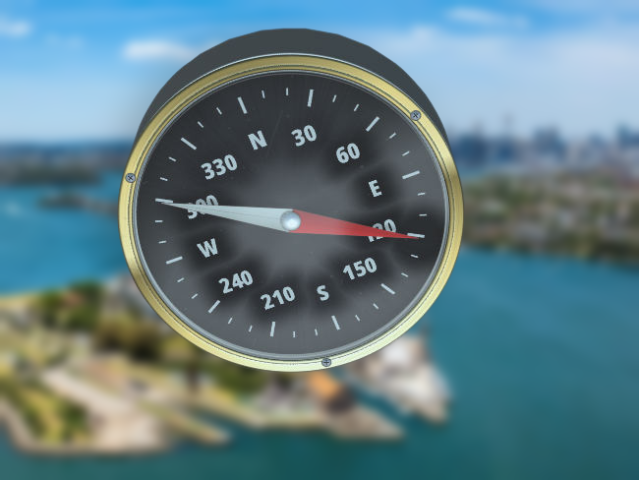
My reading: 120 °
